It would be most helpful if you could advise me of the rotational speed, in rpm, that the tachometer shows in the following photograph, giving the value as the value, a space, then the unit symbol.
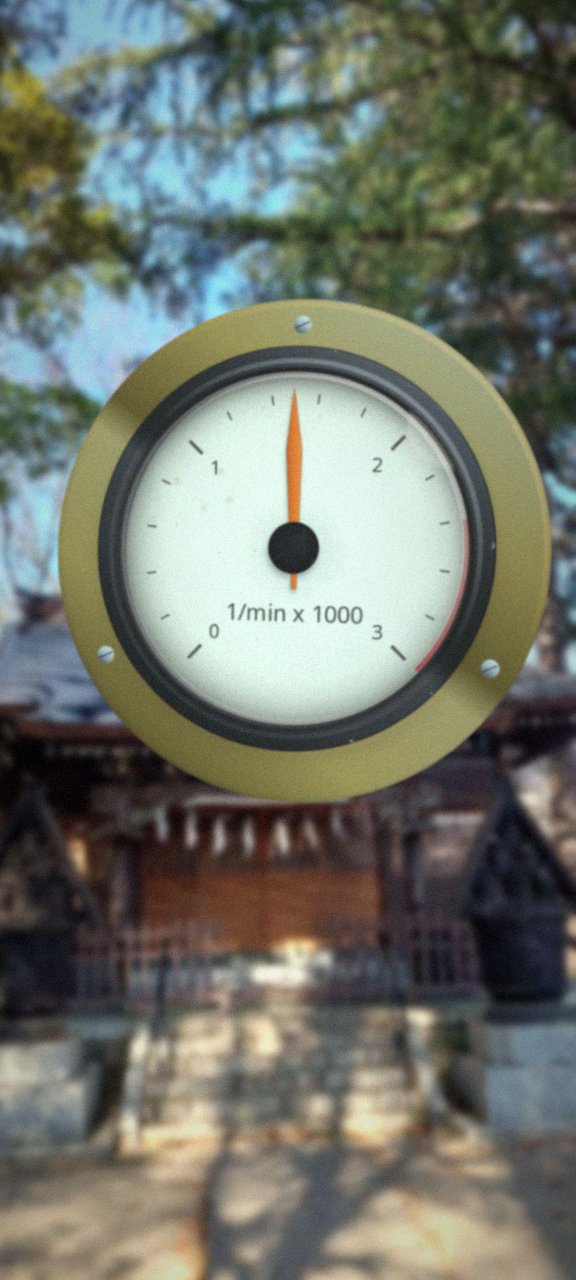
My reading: 1500 rpm
